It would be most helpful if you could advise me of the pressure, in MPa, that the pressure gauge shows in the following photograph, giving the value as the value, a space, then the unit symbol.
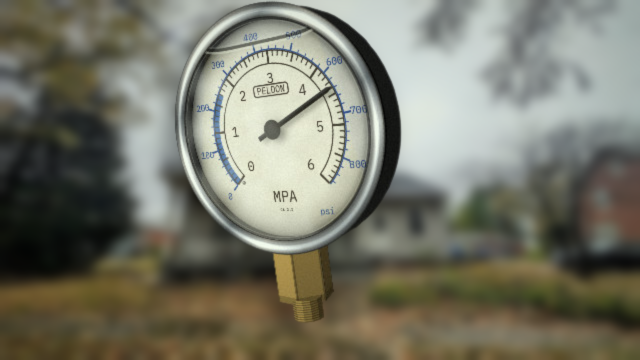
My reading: 4.4 MPa
